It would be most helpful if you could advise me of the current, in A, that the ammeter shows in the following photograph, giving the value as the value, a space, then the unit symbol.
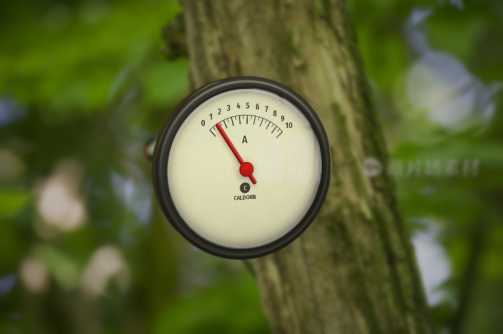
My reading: 1 A
